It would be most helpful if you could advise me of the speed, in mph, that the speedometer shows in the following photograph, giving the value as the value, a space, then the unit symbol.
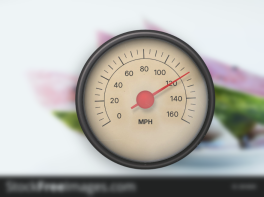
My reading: 120 mph
